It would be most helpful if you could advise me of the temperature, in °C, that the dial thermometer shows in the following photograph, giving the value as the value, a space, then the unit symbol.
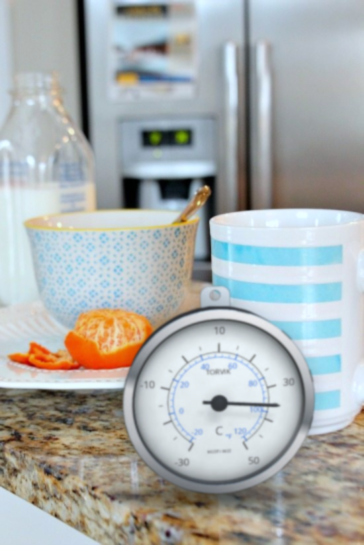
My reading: 35 °C
